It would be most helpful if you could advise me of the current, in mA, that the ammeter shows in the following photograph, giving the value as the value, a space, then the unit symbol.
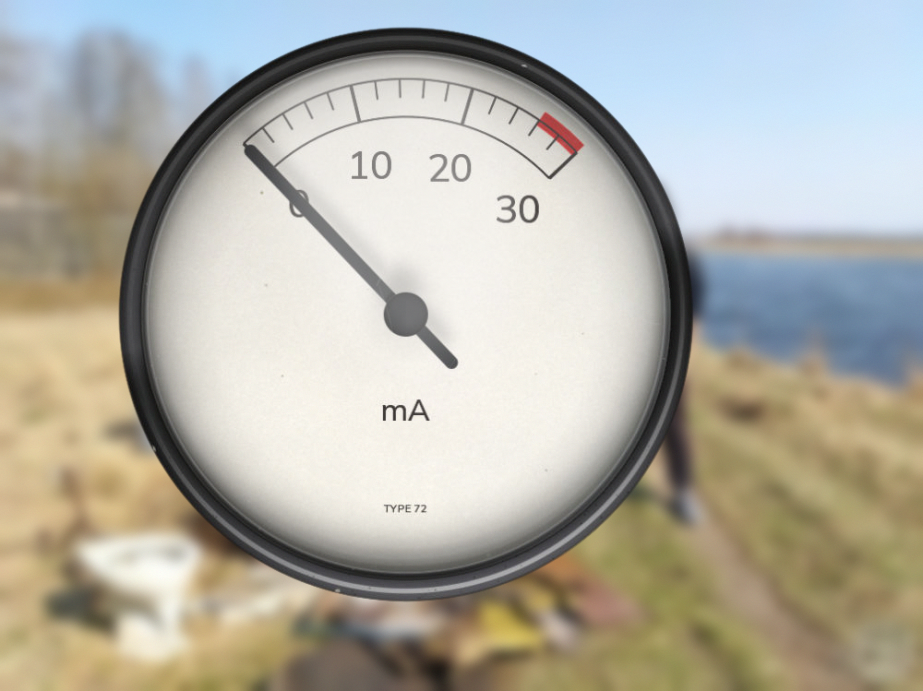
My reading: 0 mA
